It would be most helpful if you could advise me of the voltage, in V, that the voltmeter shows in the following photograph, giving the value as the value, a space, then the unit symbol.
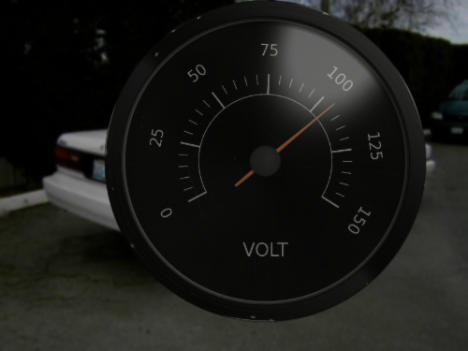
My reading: 105 V
